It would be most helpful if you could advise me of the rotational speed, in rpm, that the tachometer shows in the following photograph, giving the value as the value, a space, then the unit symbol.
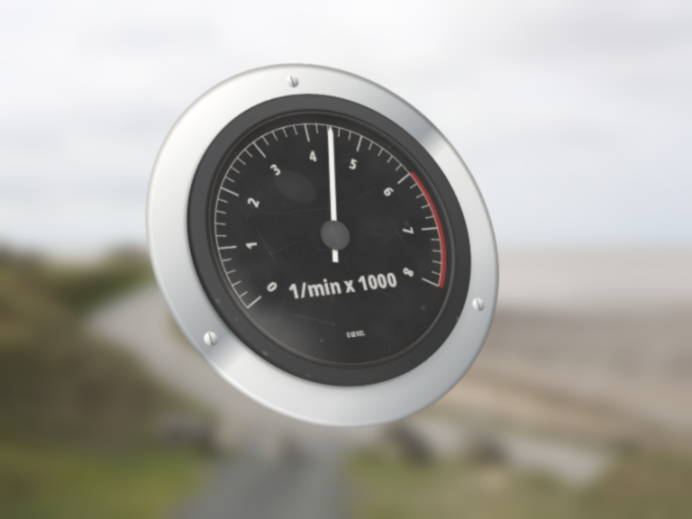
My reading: 4400 rpm
